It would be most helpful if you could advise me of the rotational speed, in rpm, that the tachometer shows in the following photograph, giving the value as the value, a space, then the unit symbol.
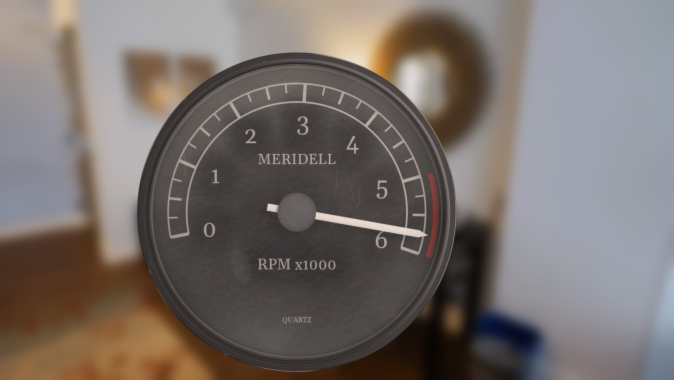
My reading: 5750 rpm
